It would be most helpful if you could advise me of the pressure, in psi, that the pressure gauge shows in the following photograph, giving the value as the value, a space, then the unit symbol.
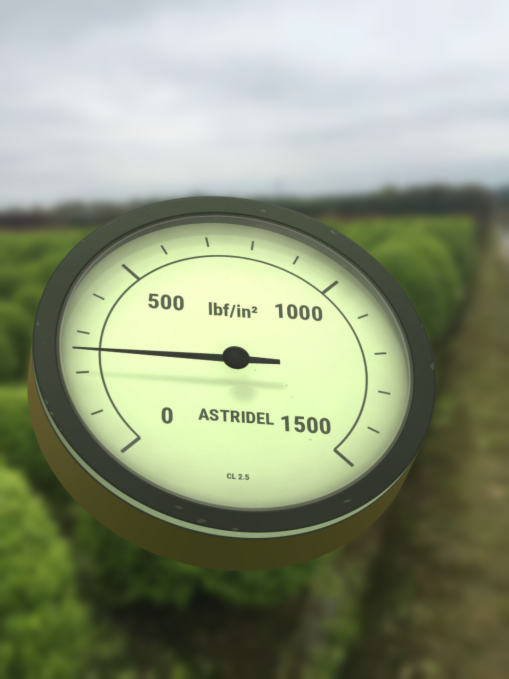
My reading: 250 psi
